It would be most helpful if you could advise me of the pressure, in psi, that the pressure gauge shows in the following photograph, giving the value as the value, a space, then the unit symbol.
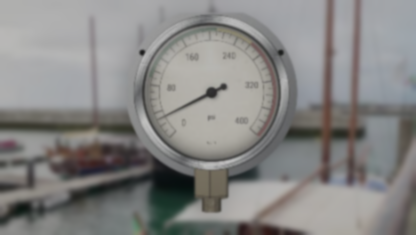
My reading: 30 psi
